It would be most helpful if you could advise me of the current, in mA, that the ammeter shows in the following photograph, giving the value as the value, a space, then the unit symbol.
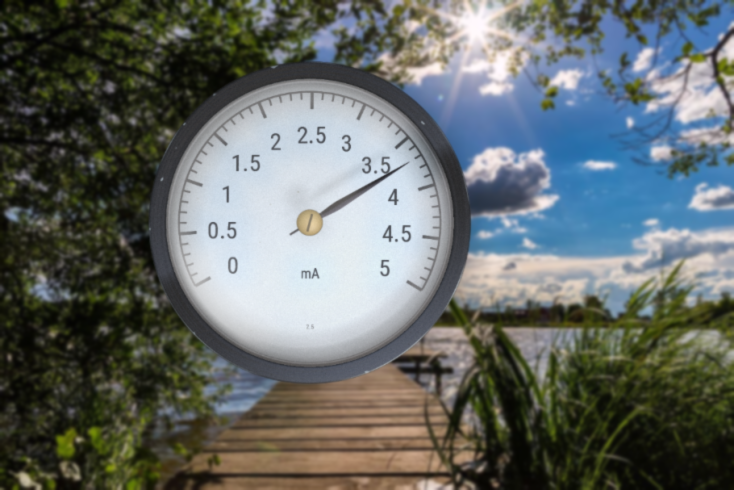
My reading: 3.7 mA
